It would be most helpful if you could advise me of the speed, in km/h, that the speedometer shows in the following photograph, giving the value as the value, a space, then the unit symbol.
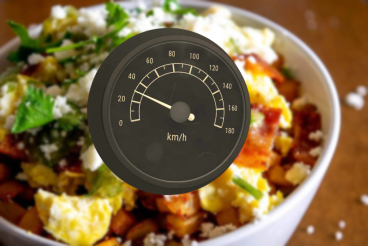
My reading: 30 km/h
